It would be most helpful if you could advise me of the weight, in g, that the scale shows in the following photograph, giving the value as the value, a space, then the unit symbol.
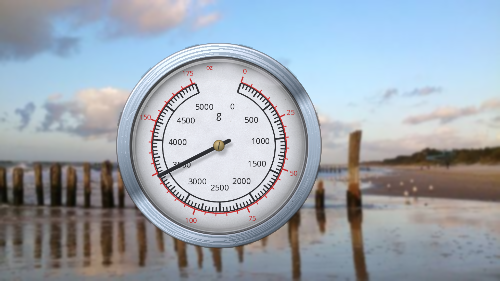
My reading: 3500 g
